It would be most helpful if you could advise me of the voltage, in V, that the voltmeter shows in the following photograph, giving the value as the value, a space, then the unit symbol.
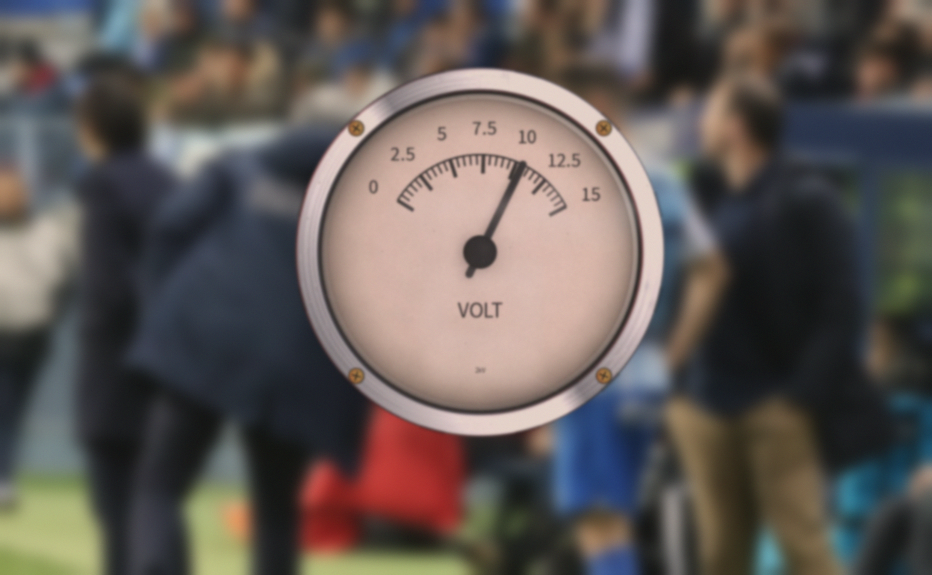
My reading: 10.5 V
